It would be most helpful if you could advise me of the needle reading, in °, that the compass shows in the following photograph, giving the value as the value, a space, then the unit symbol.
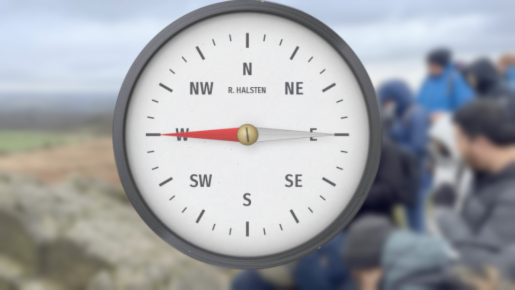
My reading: 270 °
